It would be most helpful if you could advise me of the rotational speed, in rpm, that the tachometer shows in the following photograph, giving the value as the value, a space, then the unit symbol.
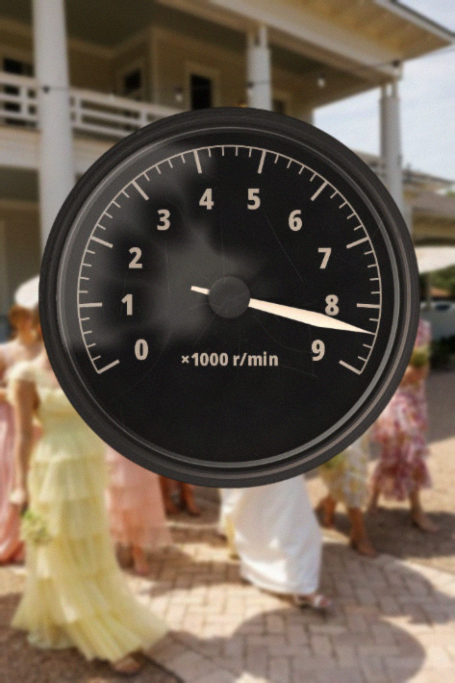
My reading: 8400 rpm
